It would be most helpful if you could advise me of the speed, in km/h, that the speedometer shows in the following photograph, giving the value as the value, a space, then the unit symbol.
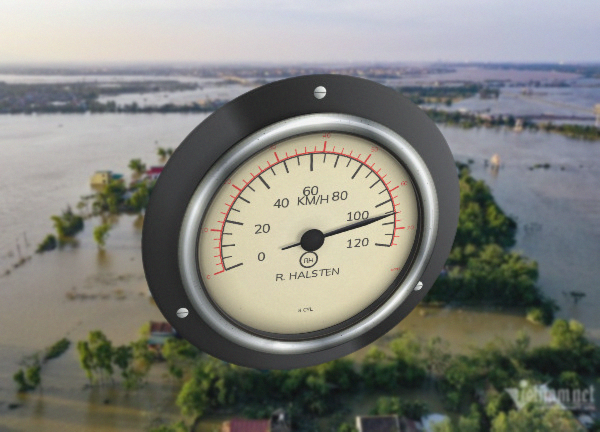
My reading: 105 km/h
